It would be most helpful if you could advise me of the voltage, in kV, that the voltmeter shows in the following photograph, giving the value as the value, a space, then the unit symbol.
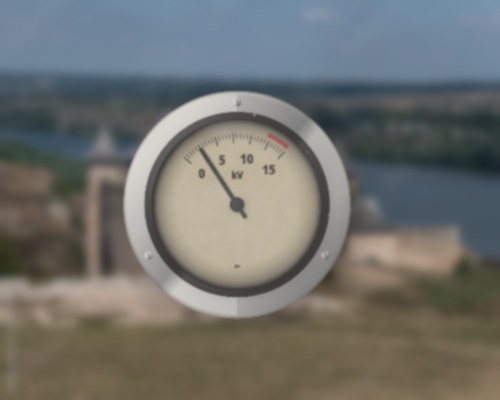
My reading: 2.5 kV
